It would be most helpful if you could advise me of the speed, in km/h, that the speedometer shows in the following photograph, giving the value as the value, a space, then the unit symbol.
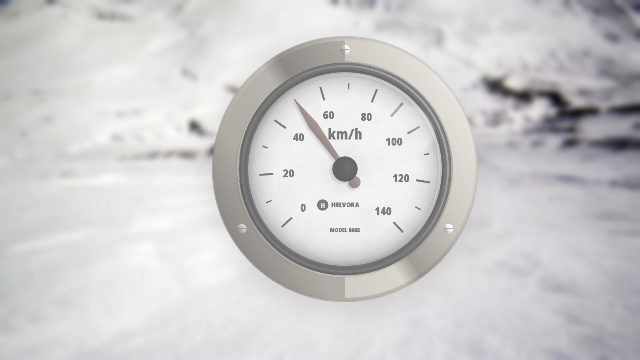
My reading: 50 km/h
